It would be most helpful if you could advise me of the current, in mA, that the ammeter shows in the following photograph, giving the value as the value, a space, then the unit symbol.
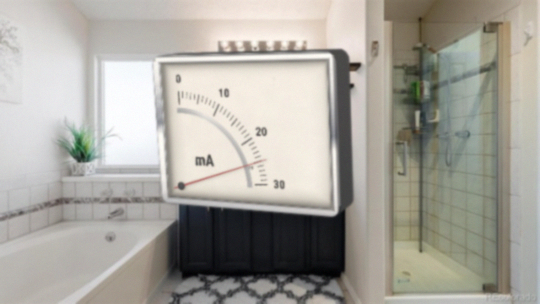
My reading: 25 mA
